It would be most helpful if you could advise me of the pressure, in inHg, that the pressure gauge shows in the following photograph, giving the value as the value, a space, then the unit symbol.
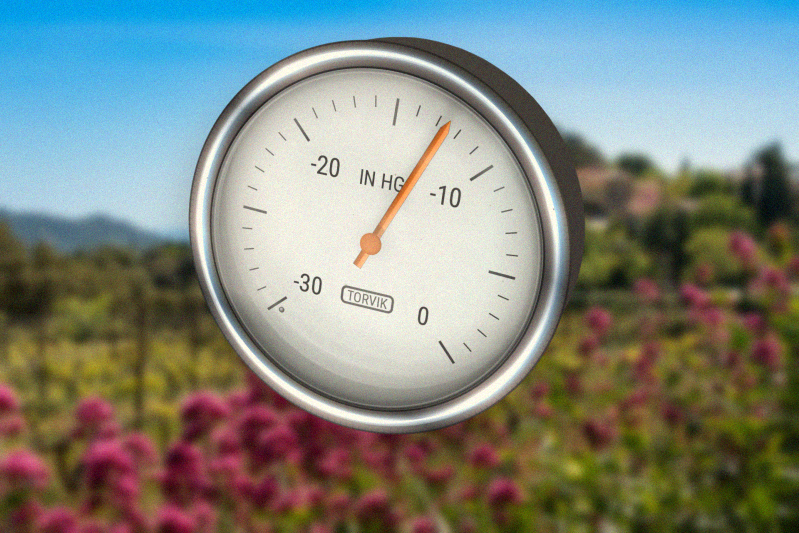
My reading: -12.5 inHg
